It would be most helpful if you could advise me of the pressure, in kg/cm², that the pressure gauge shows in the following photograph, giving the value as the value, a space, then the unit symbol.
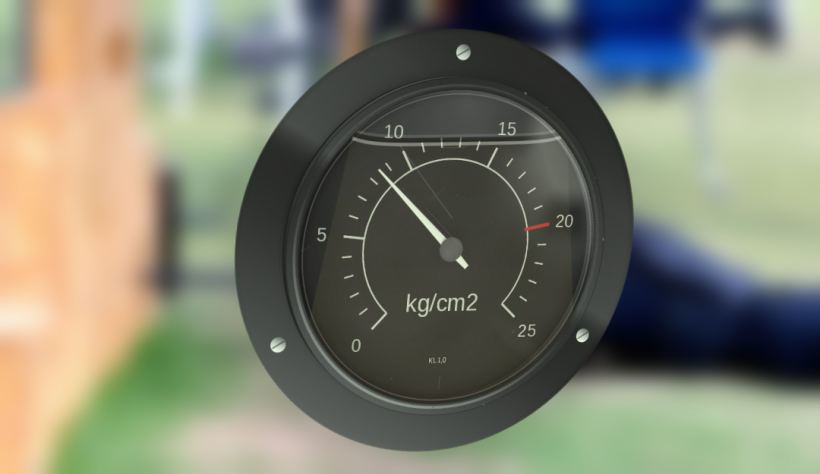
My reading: 8.5 kg/cm²
